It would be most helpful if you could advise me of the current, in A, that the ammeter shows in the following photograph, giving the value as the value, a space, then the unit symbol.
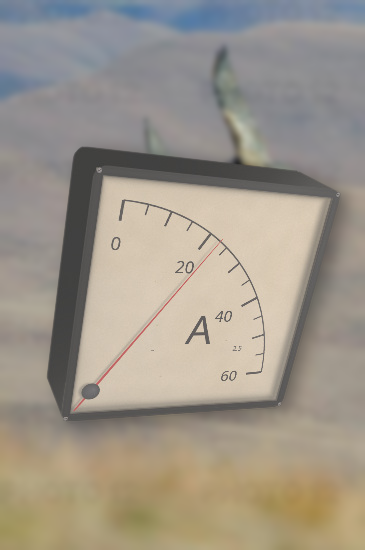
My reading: 22.5 A
